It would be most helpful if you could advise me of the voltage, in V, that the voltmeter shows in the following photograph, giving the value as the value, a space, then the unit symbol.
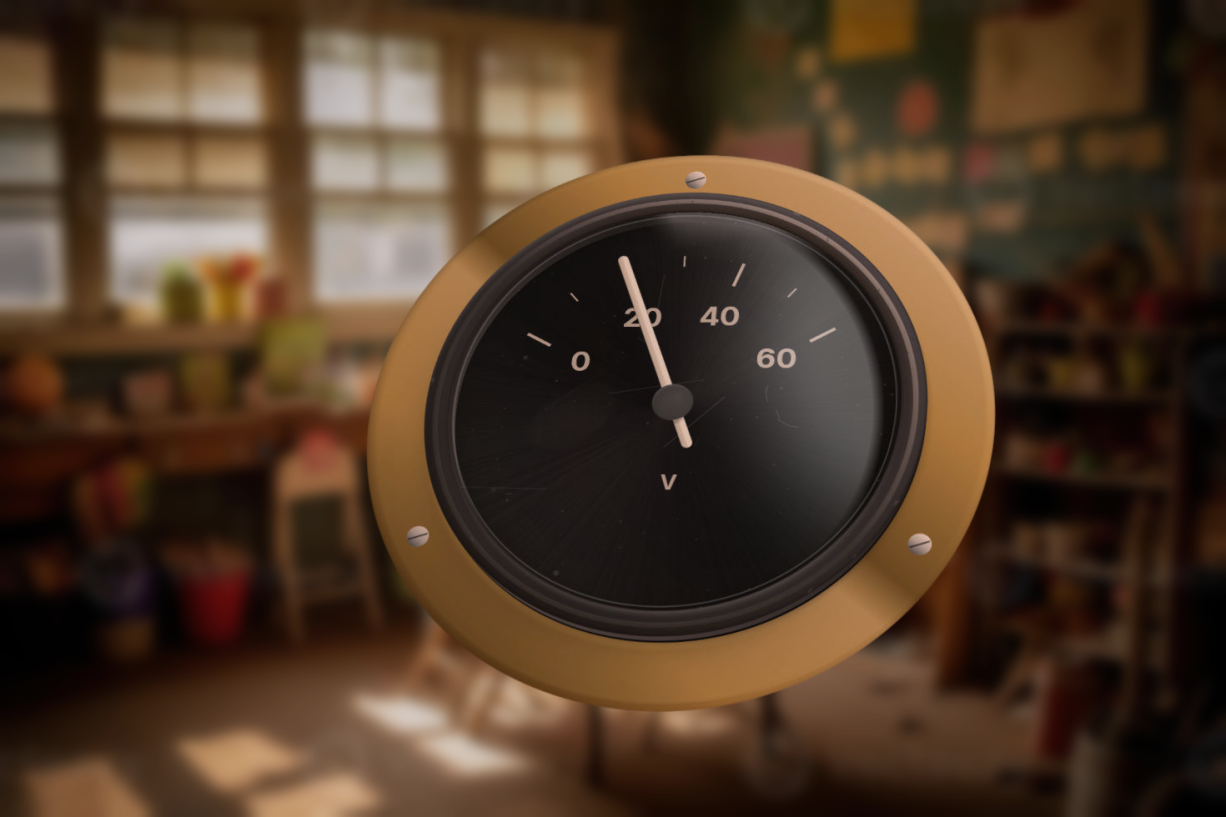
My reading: 20 V
